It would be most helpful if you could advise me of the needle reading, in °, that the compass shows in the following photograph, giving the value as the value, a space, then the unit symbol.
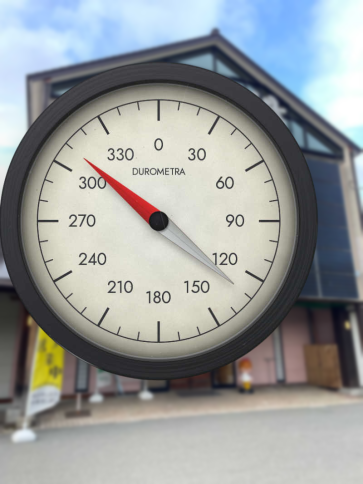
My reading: 310 °
